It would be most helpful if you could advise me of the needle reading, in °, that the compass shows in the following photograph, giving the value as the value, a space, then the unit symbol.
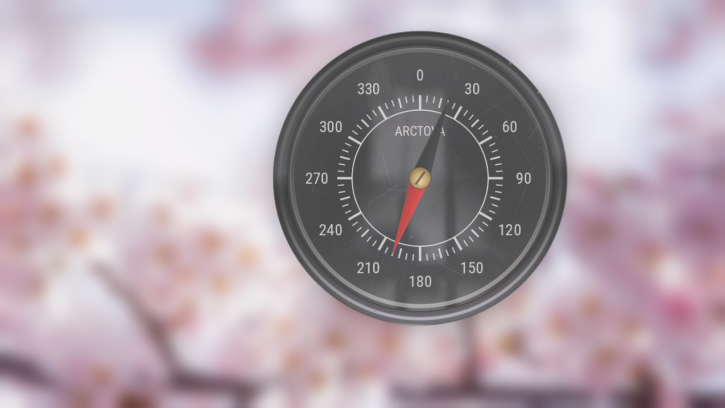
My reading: 200 °
